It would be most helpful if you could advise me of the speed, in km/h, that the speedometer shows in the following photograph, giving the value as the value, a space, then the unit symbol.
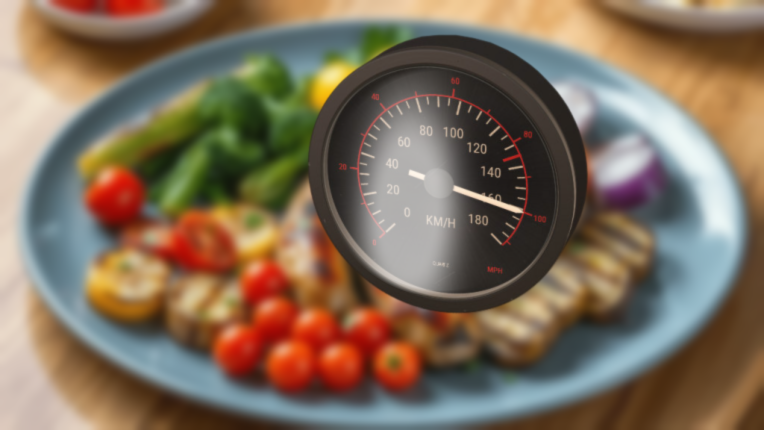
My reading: 160 km/h
